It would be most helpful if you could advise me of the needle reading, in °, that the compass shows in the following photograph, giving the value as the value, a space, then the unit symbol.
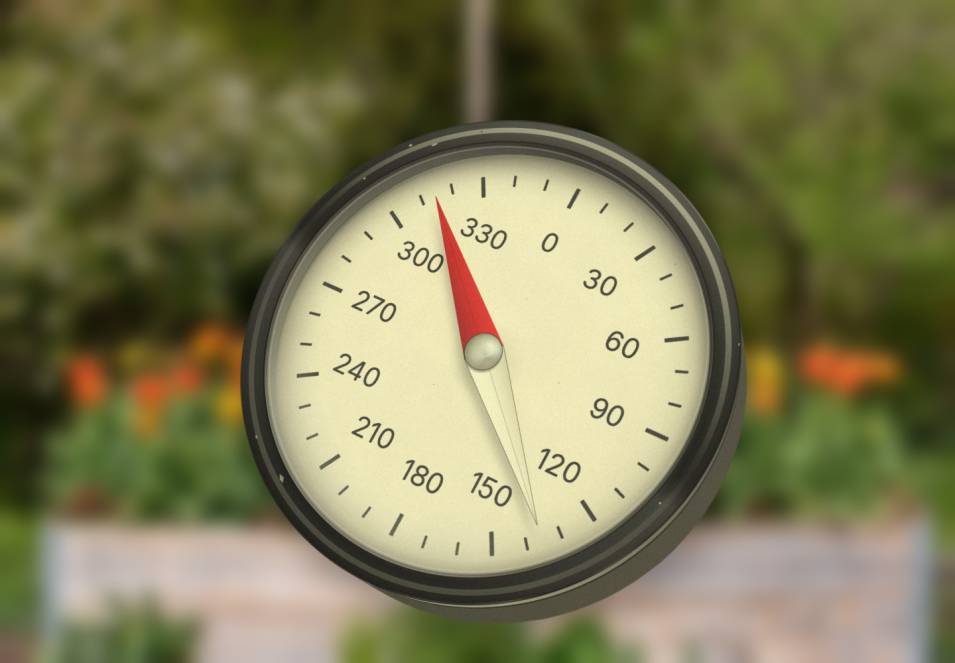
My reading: 315 °
